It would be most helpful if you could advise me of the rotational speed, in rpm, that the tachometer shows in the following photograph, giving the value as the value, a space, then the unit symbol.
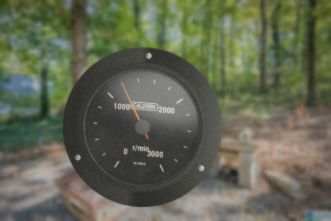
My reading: 1200 rpm
